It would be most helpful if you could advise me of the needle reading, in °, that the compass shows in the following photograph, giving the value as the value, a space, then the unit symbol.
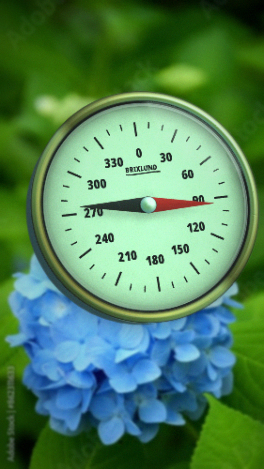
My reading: 95 °
